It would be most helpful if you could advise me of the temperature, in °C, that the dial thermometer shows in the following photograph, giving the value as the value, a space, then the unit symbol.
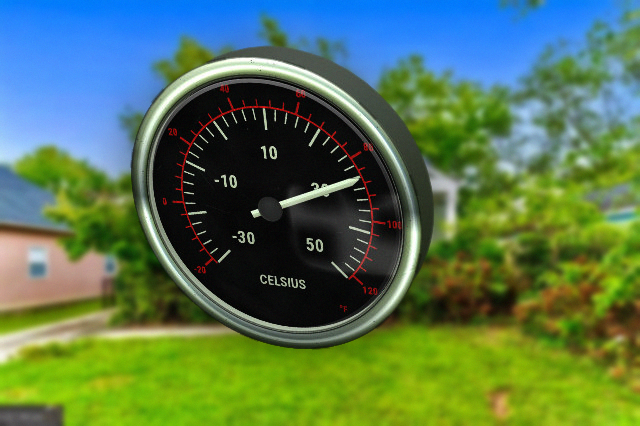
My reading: 30 °C
